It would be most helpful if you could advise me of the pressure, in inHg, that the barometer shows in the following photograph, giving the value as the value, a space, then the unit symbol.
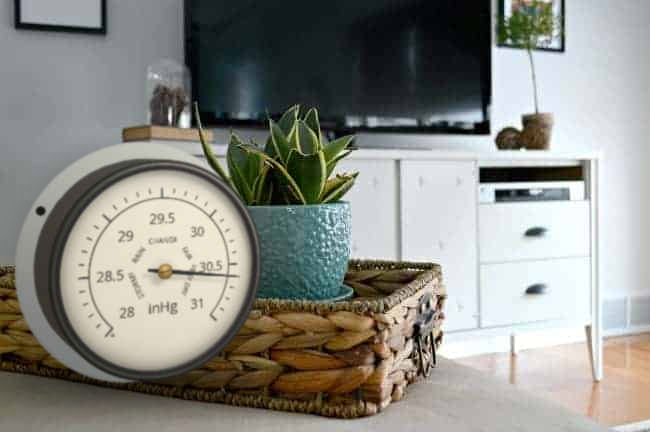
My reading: 30.6 inHg
